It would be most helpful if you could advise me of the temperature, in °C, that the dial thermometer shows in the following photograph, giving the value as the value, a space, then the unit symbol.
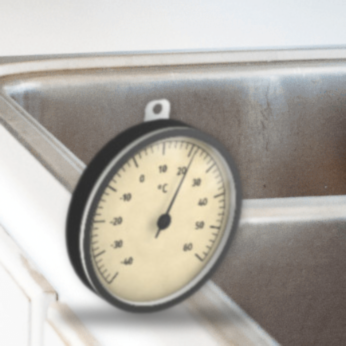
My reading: 20 °C
